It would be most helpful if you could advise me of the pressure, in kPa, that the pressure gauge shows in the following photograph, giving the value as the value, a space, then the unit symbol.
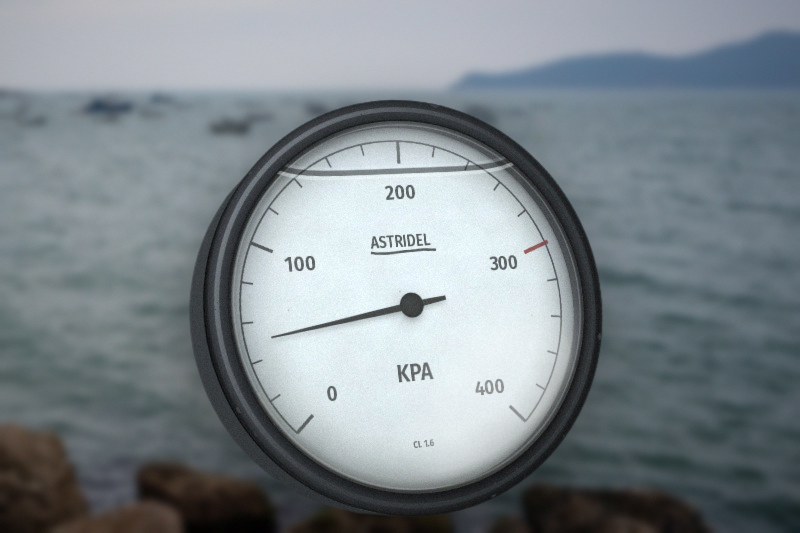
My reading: 50 kPa
